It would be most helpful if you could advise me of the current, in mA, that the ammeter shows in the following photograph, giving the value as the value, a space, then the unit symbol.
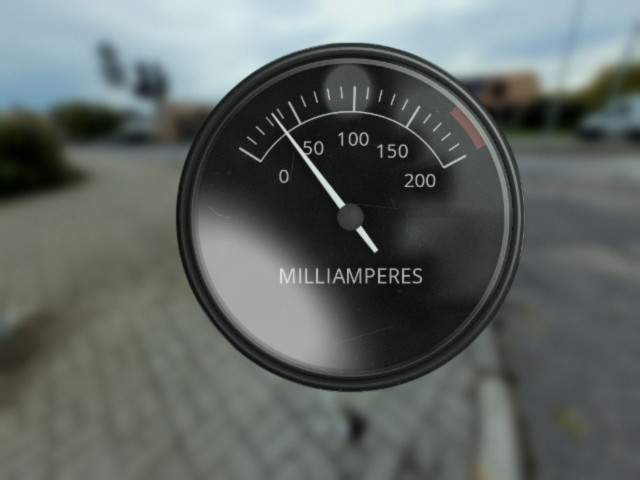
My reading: 35 mA
